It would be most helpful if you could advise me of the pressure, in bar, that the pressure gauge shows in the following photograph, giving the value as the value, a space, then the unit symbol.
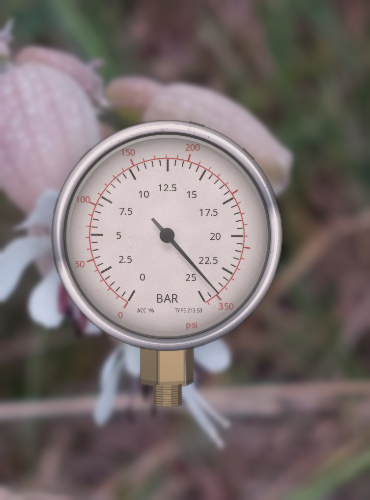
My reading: 24 bar
